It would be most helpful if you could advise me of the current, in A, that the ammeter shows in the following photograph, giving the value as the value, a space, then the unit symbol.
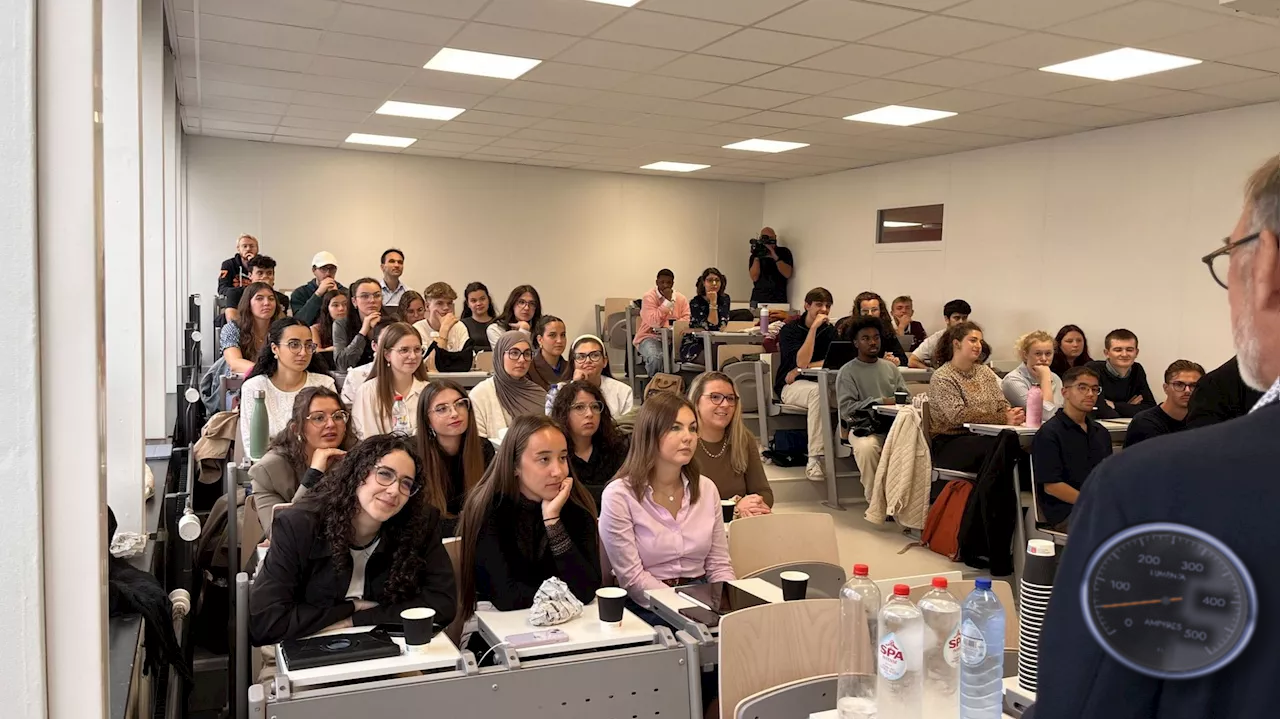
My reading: 50 A
